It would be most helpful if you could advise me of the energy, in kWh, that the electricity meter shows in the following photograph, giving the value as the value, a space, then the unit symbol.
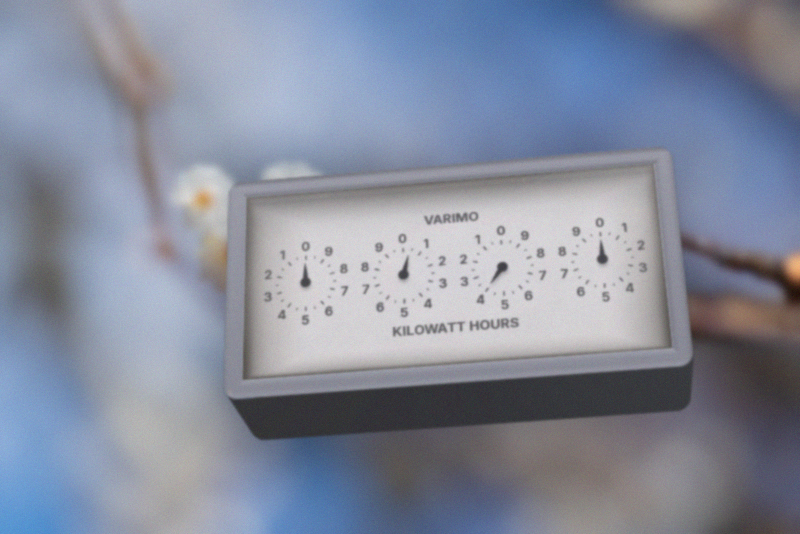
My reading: 40 kWh
